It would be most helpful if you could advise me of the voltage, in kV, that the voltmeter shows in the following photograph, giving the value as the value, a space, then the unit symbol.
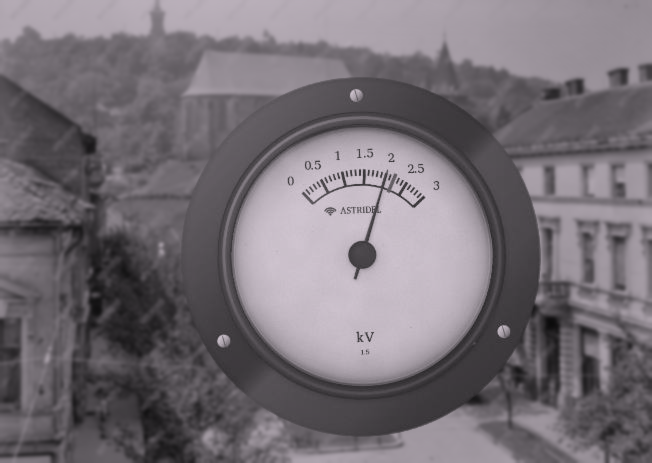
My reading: 2 kV
